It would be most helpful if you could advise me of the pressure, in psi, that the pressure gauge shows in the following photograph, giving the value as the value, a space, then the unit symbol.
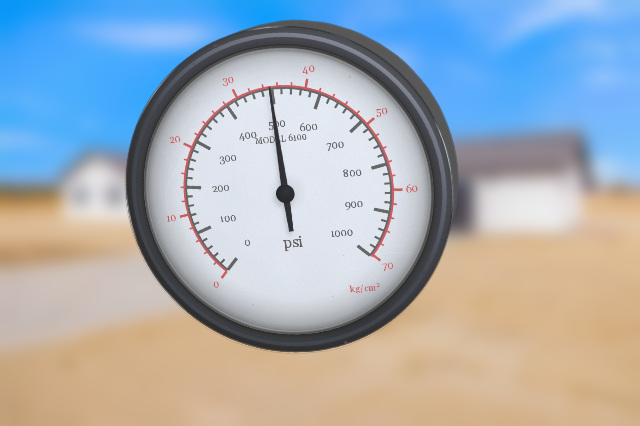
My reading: 500 psi
